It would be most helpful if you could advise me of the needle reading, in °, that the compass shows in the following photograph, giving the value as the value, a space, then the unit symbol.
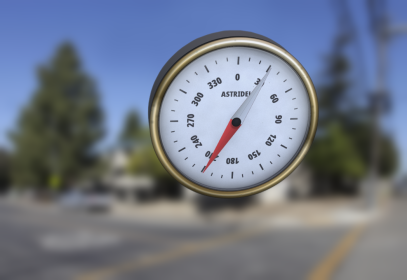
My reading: 210 °
